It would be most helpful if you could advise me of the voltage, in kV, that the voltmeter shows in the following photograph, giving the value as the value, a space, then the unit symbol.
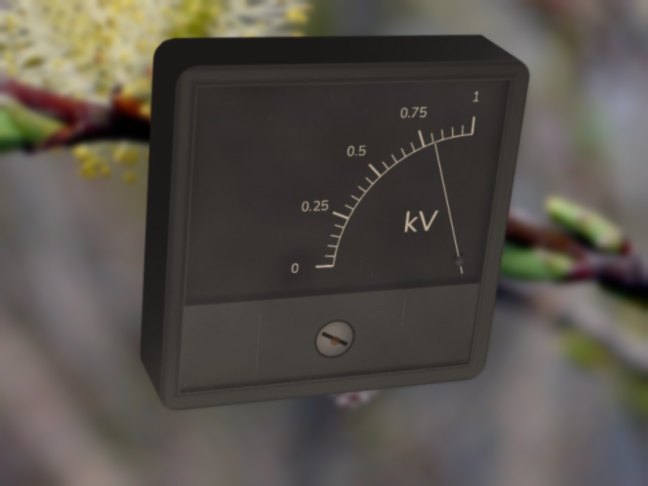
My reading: 0.8 kV
